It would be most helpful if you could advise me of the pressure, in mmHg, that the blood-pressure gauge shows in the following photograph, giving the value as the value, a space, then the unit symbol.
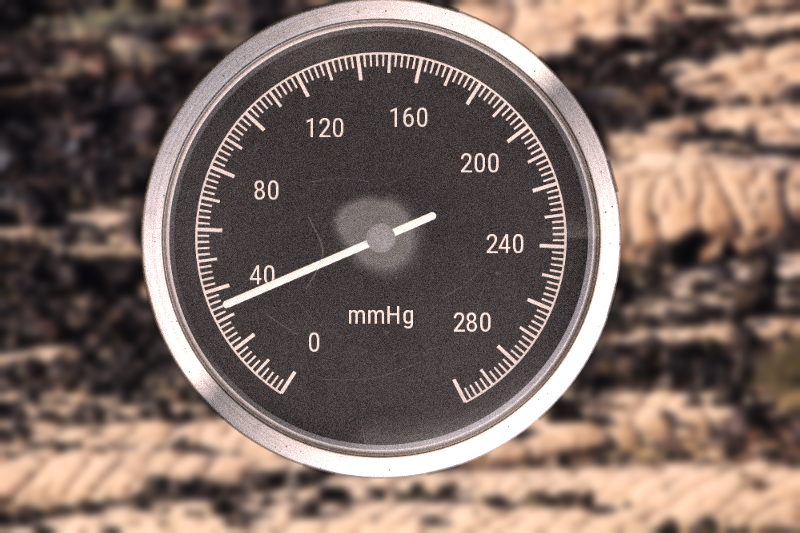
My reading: 34 mmHg
